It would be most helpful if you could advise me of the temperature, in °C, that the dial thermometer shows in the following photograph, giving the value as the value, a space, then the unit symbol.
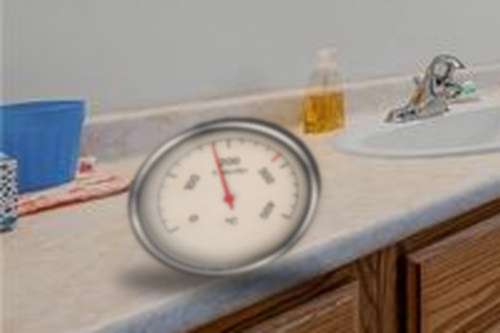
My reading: 180 °C
